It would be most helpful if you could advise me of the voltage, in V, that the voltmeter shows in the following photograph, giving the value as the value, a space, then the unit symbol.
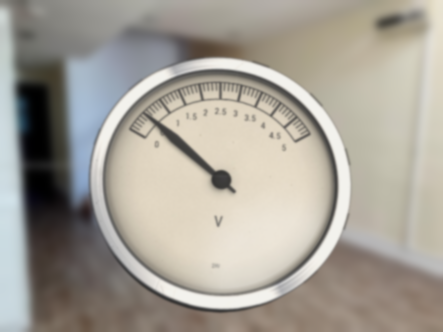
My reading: 0.5 V
